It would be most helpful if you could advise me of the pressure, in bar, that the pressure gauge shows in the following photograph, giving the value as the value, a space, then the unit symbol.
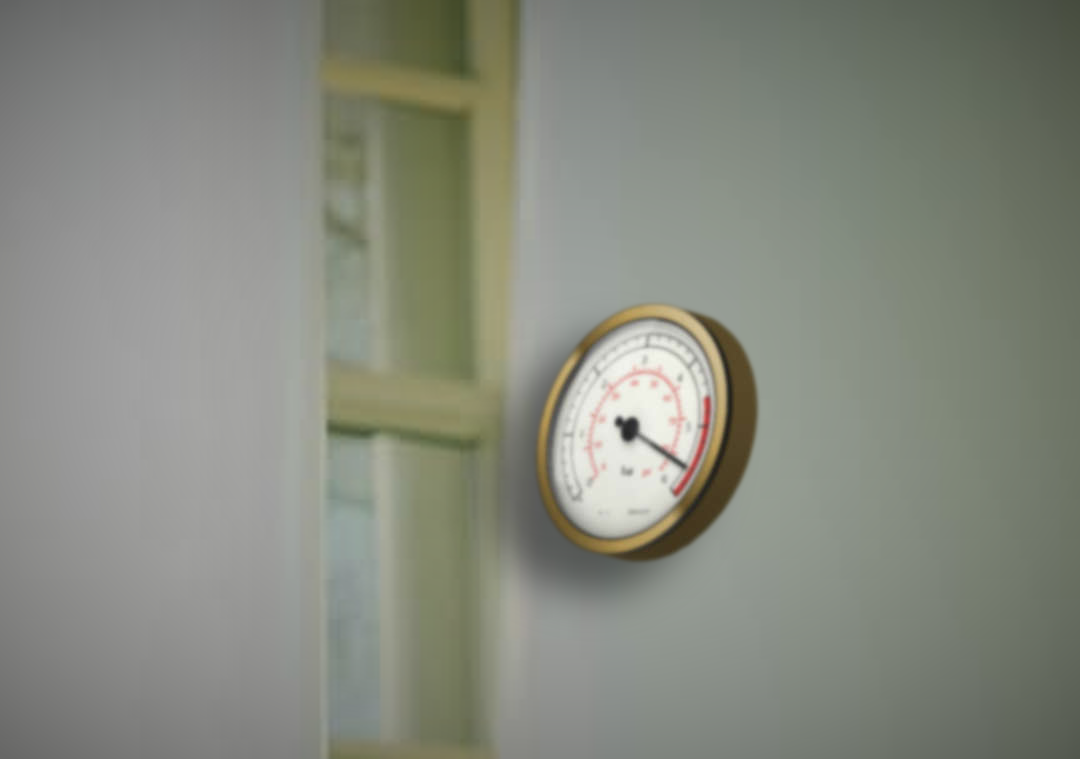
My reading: 5.6 bar
